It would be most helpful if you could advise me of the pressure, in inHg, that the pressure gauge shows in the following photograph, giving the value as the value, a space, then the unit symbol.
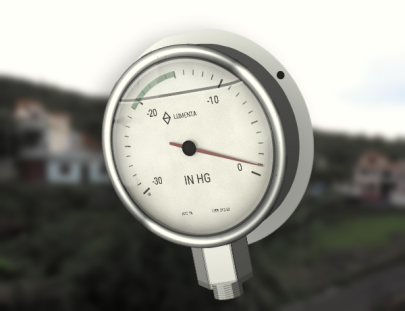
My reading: -1 inHg
